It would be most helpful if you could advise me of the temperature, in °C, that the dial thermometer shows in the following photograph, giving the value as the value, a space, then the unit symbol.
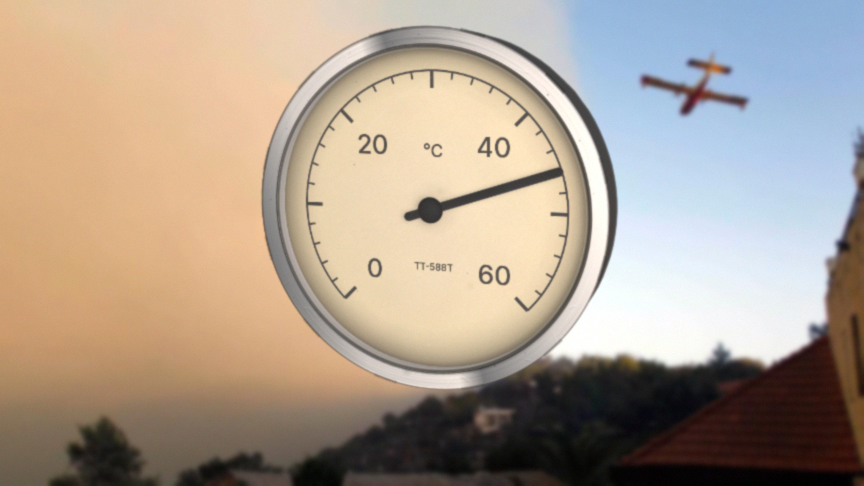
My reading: 46 °C
